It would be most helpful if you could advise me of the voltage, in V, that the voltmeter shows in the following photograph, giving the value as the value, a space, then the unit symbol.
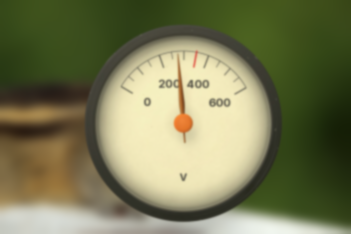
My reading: 275 V
